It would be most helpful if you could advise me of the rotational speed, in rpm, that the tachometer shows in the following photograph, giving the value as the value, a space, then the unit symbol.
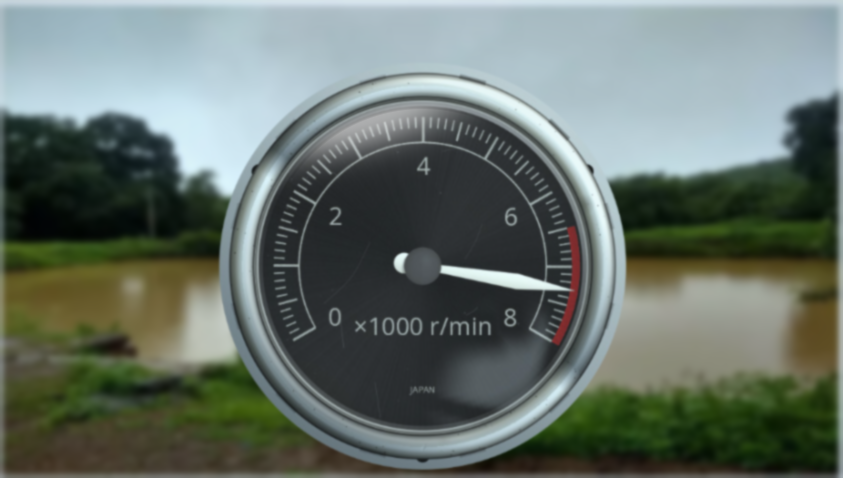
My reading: 7300 rpm
